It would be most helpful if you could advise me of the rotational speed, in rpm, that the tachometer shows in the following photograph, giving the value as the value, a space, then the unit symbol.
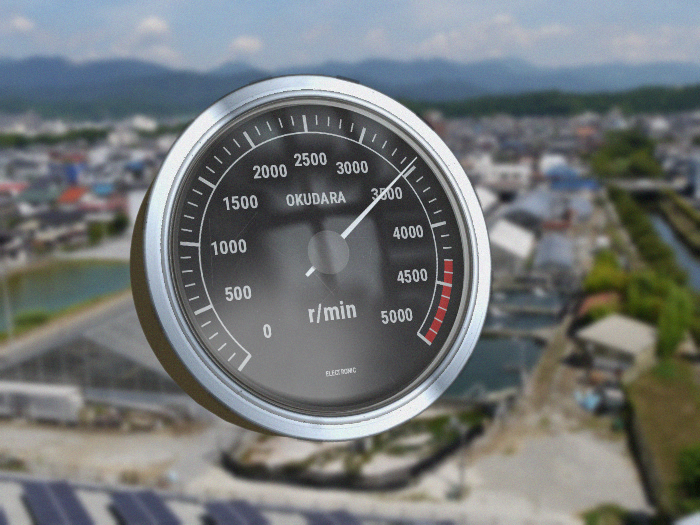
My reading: 3450 rpm
